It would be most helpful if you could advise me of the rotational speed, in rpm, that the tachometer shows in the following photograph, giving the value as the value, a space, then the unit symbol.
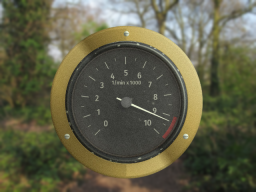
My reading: 9250 rpm
